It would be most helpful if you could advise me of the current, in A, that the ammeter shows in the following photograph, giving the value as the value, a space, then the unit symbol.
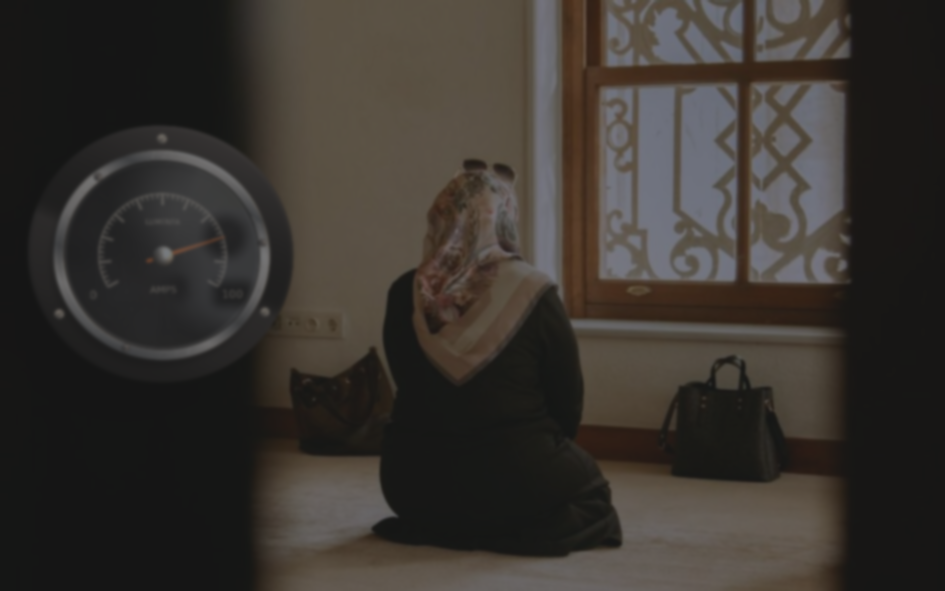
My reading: 80 A
